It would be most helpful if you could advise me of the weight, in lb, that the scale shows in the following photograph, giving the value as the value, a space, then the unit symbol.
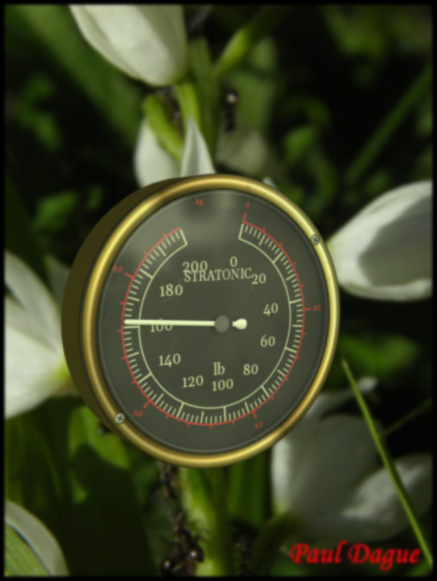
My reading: 162 lb
